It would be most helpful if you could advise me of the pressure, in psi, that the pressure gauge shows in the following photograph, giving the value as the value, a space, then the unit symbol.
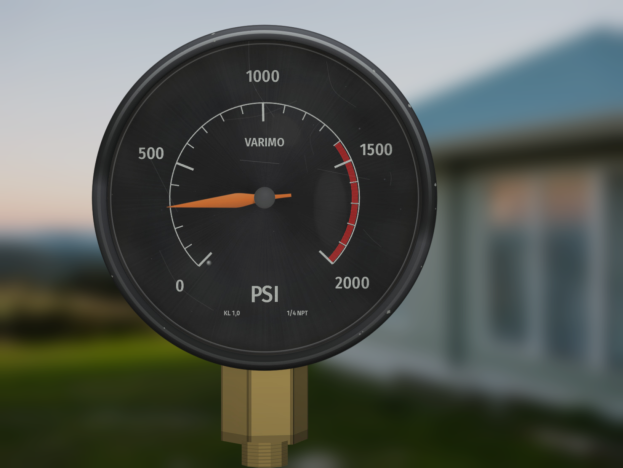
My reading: 300 psi
